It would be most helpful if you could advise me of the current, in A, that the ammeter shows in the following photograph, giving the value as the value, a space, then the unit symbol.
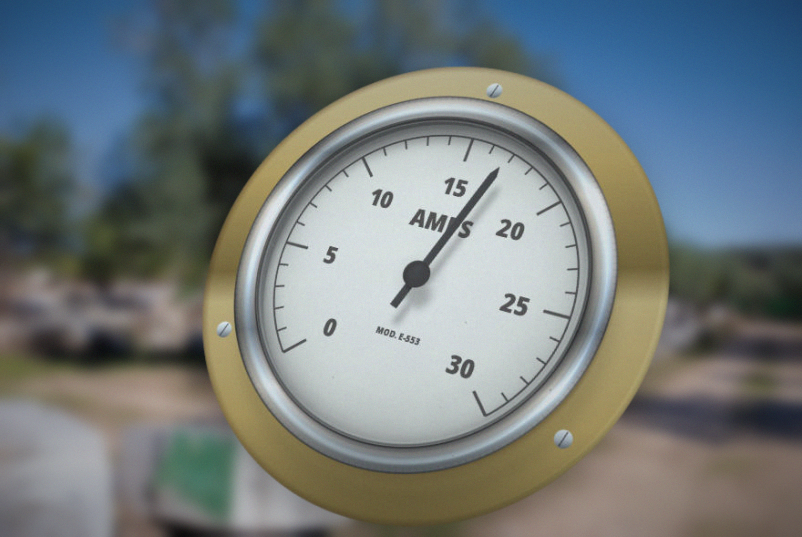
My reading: 17 A
